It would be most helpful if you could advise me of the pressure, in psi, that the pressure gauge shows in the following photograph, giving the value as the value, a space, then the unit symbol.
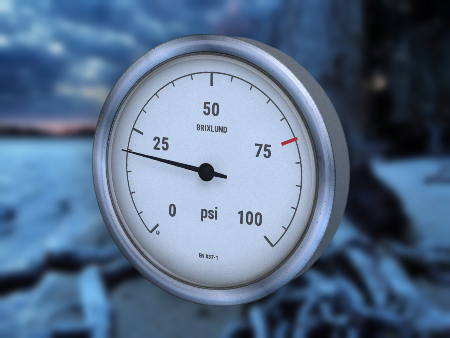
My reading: 20 psi
